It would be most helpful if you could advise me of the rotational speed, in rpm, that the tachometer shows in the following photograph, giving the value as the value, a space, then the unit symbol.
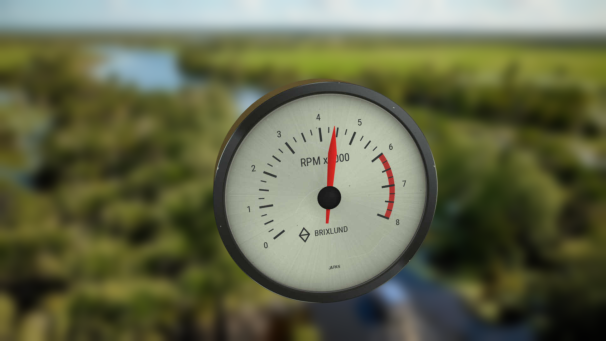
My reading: 4375 rpm
